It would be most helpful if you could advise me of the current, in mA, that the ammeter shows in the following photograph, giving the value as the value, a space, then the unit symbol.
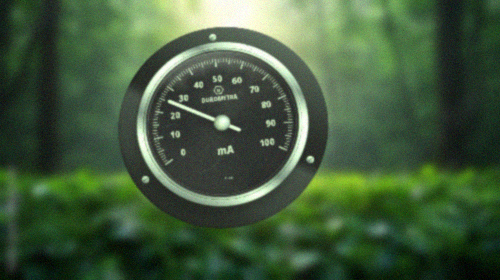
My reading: 25 mA
